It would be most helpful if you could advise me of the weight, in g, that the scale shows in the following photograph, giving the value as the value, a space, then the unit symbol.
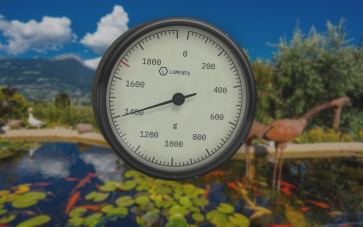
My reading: 1400 g
